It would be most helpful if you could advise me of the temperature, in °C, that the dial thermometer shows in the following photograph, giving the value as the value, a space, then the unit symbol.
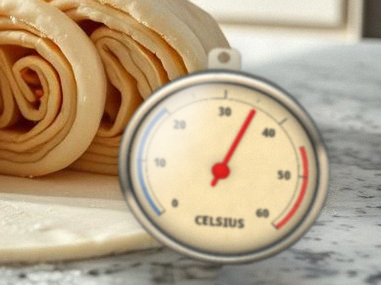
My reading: 35 °C
